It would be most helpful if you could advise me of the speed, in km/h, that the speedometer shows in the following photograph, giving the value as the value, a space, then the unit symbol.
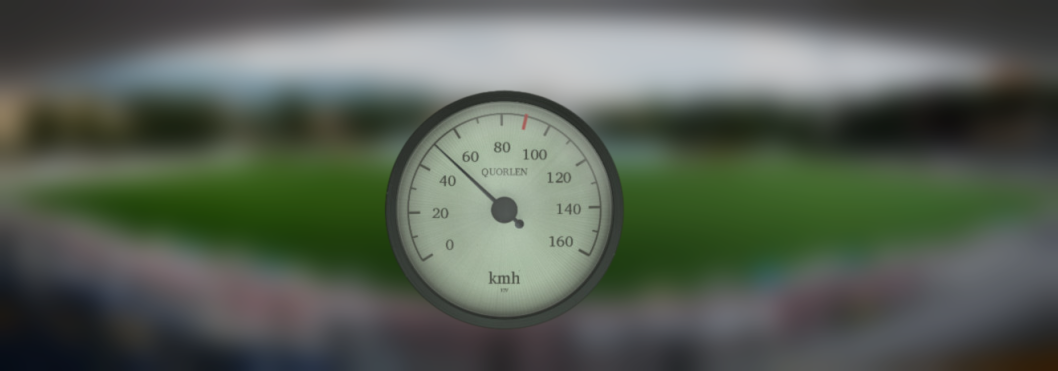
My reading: 50 km/h
